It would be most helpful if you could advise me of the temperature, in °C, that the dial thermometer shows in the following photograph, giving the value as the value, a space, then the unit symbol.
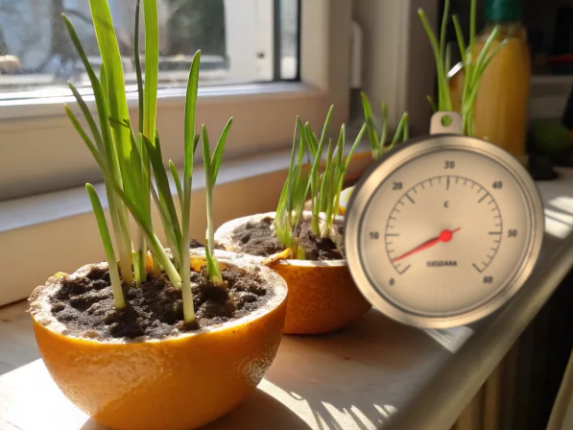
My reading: 4 °C
